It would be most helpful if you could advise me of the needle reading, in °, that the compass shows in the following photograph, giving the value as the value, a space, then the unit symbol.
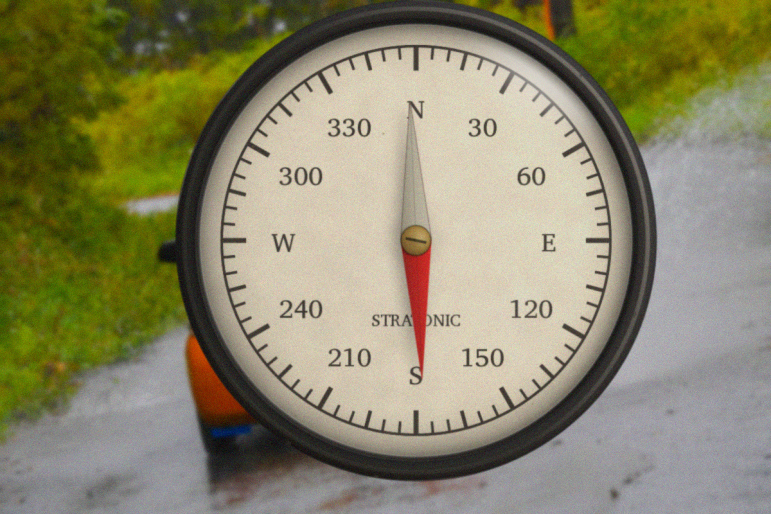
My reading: 177.5 °
